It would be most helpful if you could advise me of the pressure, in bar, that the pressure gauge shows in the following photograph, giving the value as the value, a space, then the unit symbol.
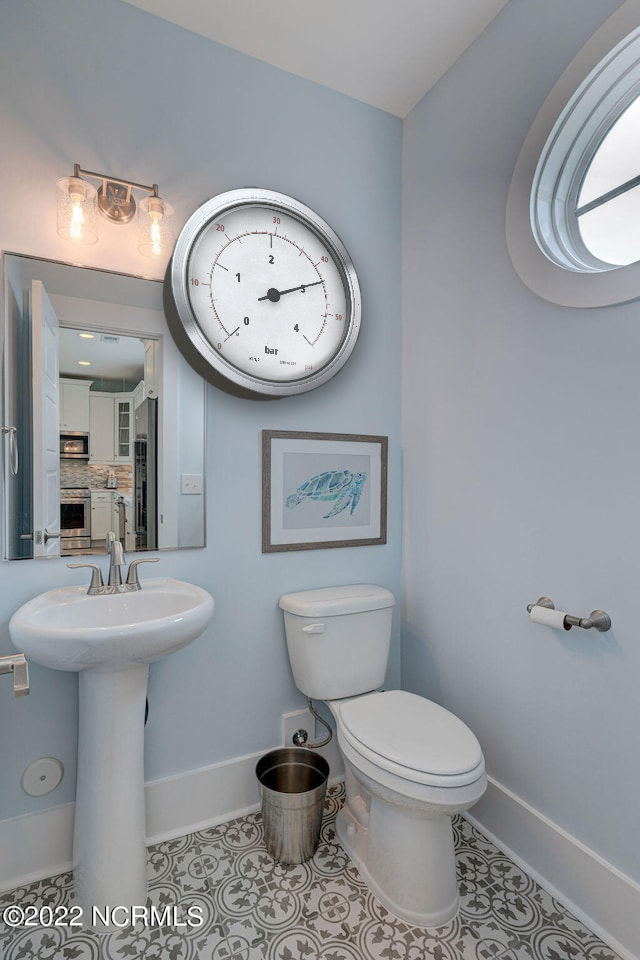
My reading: 3 bar
